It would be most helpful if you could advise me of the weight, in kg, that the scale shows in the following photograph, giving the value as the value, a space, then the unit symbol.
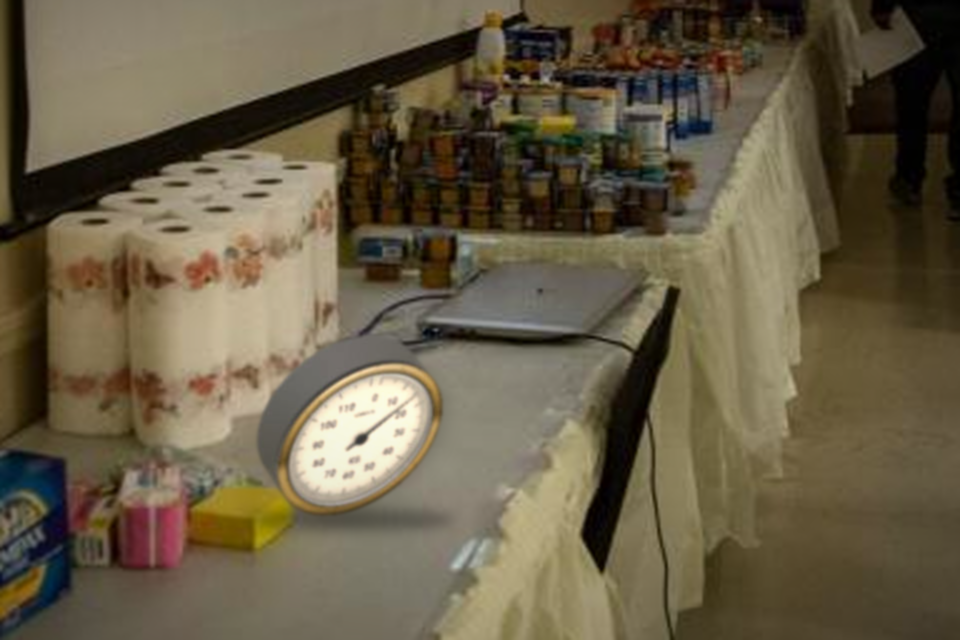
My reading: 15 kg
